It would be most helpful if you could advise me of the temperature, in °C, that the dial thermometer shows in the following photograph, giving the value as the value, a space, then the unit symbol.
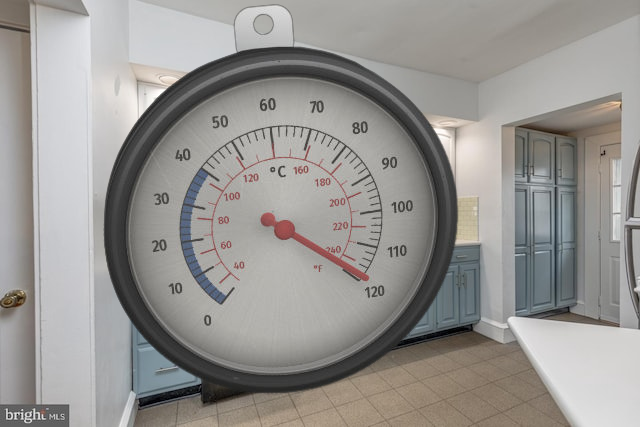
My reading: 118 °C
